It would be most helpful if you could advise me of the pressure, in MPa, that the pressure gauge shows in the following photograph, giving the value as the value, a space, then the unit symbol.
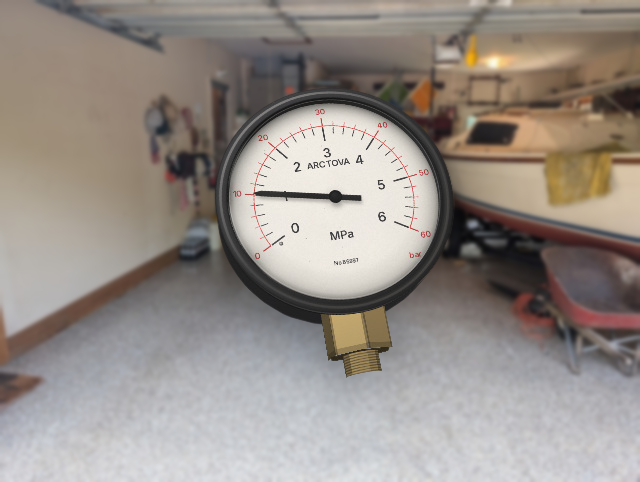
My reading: 1 MPa
